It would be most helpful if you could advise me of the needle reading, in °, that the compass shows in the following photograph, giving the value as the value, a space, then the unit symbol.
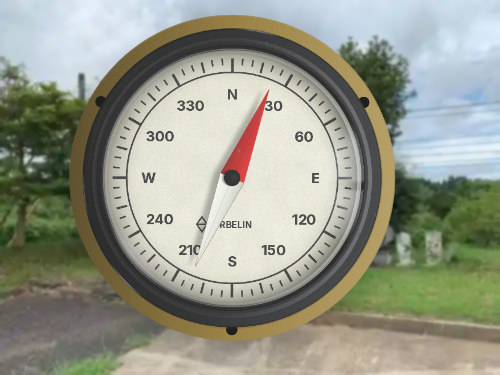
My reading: 22.5 °
